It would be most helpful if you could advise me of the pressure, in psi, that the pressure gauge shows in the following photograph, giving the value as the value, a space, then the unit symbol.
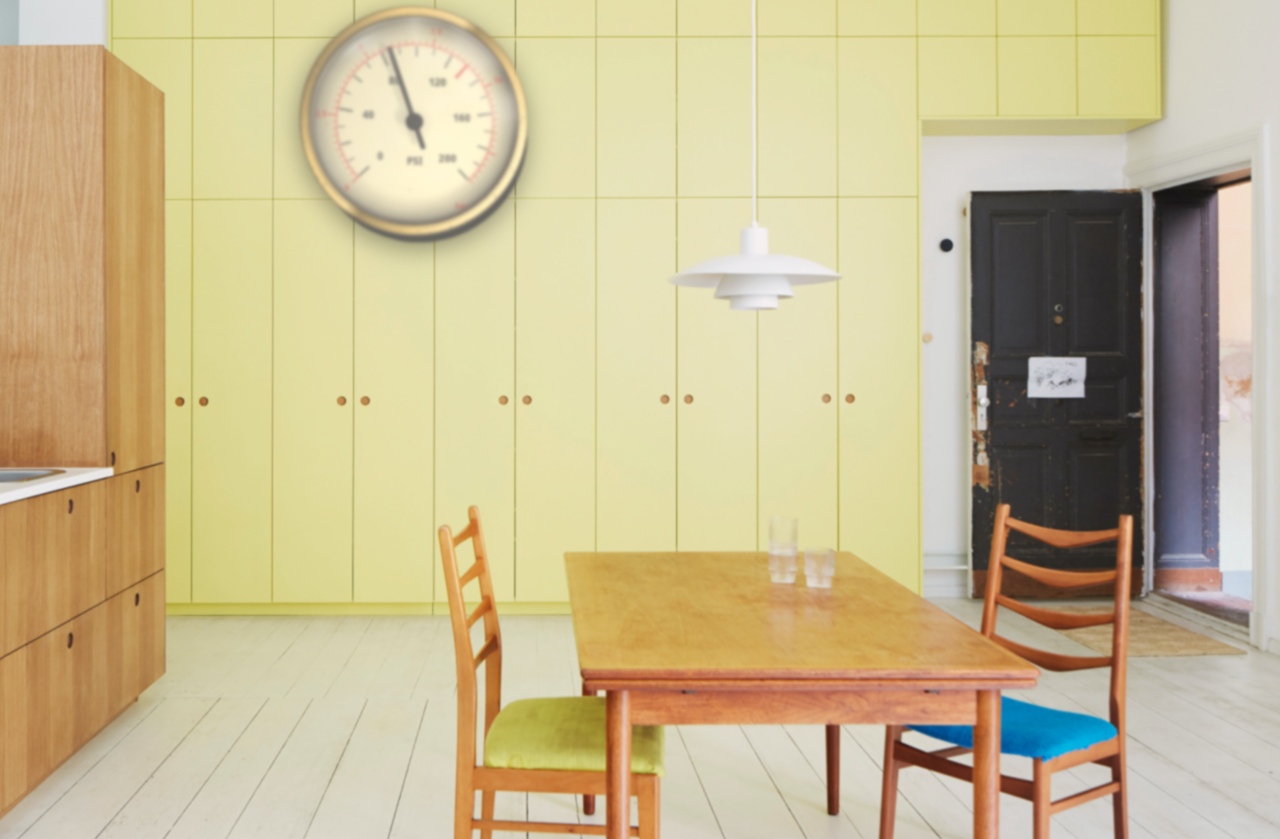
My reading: 85 psi
